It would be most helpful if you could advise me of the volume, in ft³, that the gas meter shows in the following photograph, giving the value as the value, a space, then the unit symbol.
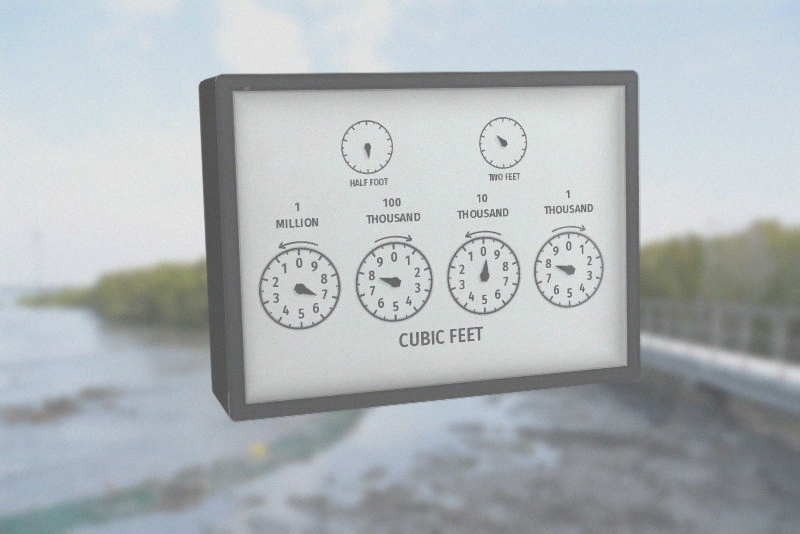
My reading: 679800 ft³
